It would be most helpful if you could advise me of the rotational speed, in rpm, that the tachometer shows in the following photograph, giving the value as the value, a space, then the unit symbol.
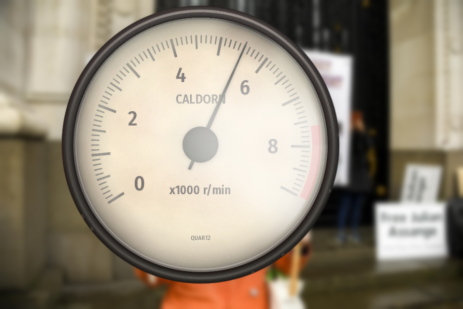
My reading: 5500 rpm
